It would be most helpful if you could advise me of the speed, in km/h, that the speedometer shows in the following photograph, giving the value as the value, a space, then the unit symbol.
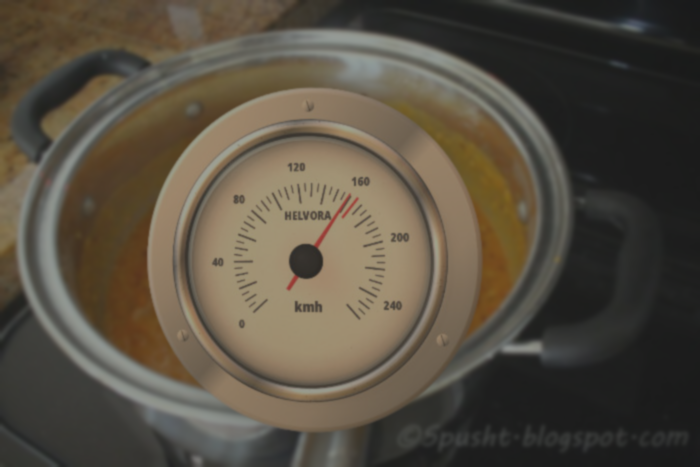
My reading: 160 km/h
